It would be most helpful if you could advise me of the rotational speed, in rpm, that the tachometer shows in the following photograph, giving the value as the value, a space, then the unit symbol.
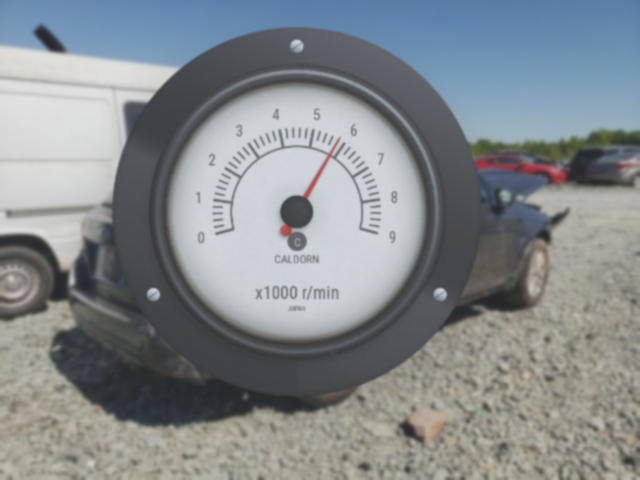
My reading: 5800 rpm
